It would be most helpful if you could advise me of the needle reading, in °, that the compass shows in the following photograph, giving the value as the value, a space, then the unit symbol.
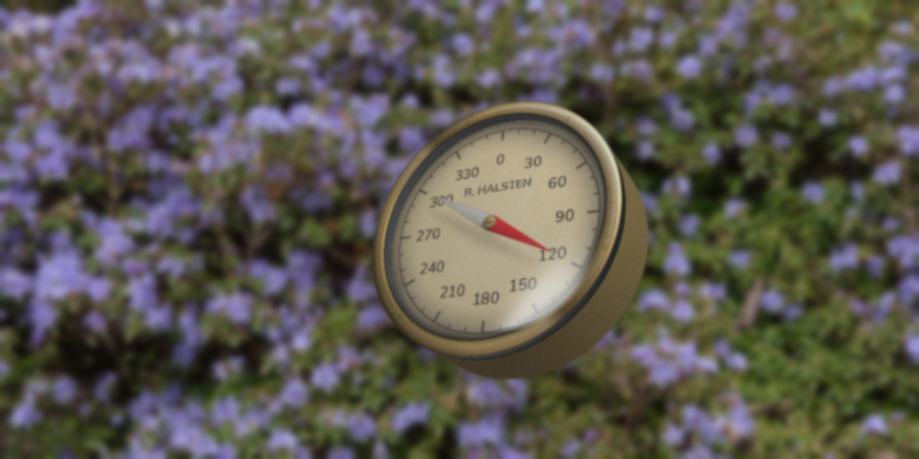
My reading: 120 °
